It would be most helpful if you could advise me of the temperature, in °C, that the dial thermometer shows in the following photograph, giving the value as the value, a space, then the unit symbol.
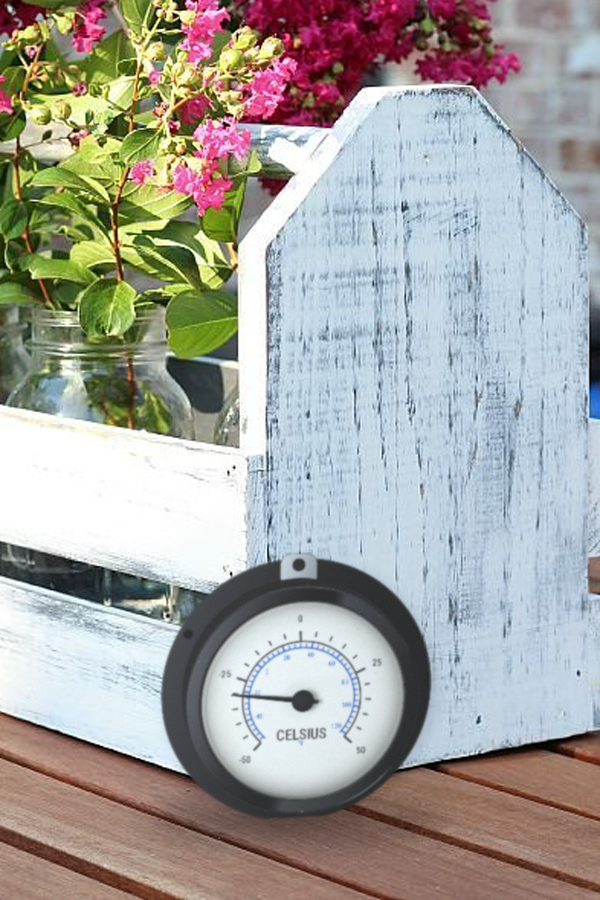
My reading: -30 °C
